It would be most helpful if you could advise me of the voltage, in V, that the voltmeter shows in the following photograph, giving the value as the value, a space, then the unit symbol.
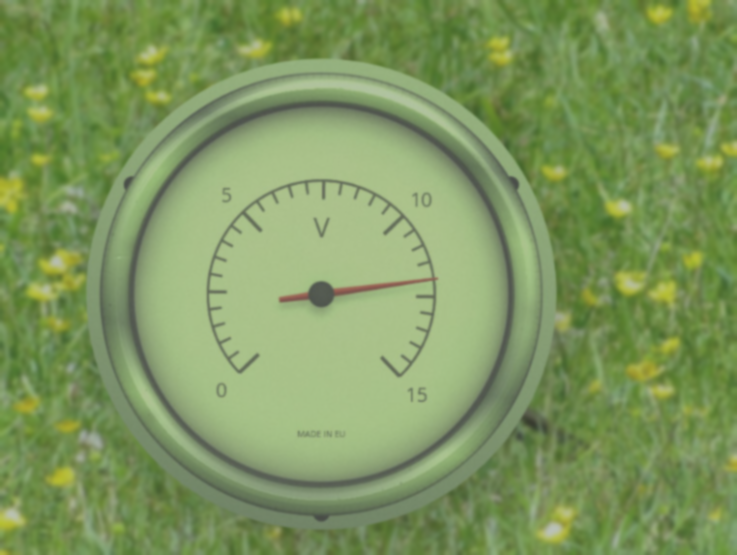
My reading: 12 V
